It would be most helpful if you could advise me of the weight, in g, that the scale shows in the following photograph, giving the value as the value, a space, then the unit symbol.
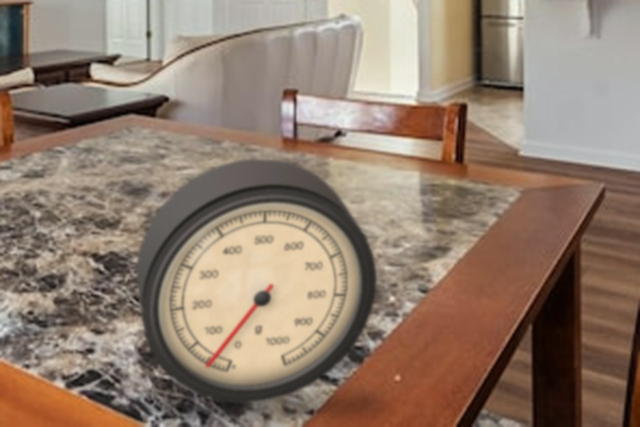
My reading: 50 g
